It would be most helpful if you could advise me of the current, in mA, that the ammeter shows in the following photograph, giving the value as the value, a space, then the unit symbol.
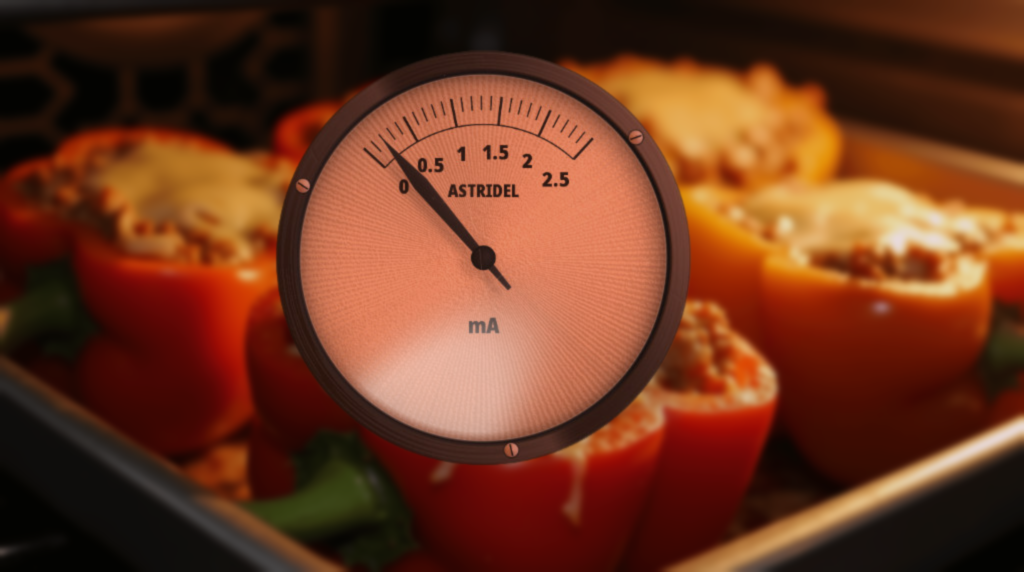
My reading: 0.2 mA
